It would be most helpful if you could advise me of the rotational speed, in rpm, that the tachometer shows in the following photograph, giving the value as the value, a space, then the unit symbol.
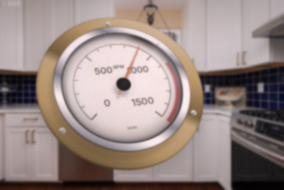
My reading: 900 rpm
